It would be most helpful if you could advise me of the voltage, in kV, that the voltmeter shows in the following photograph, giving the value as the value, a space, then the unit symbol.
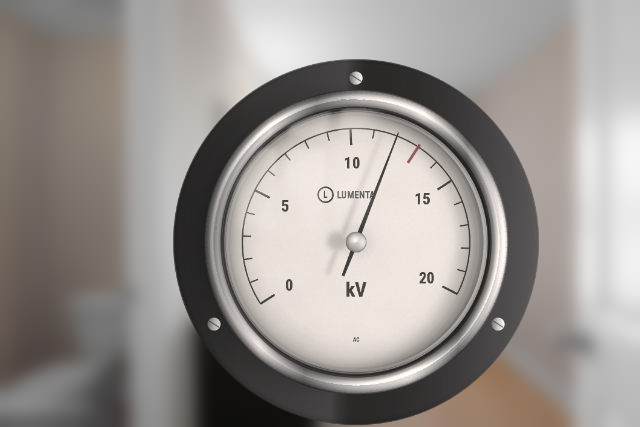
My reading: 12 kV
